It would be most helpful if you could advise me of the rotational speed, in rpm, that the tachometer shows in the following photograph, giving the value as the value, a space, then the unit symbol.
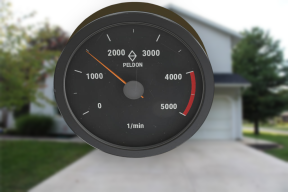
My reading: 1500 rpm
